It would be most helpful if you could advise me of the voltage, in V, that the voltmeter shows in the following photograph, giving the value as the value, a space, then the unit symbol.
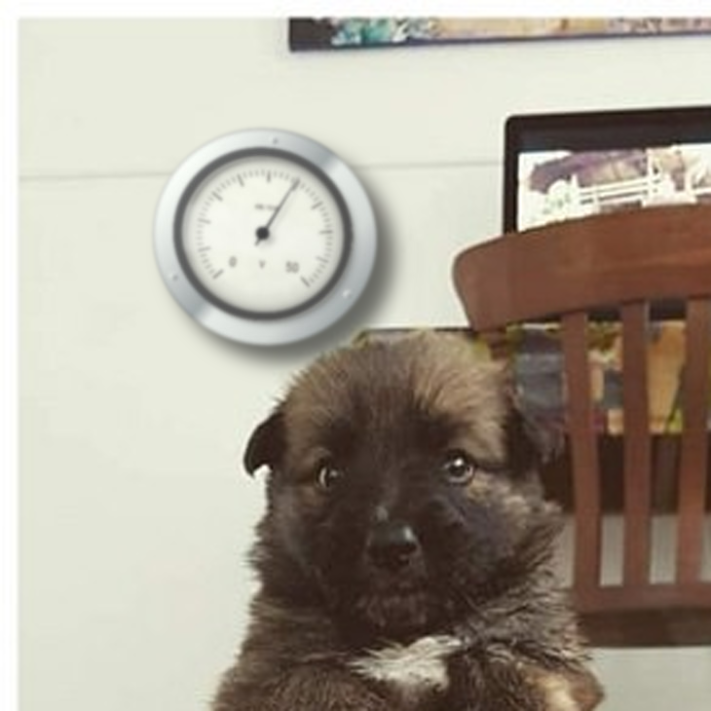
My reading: 30 V
